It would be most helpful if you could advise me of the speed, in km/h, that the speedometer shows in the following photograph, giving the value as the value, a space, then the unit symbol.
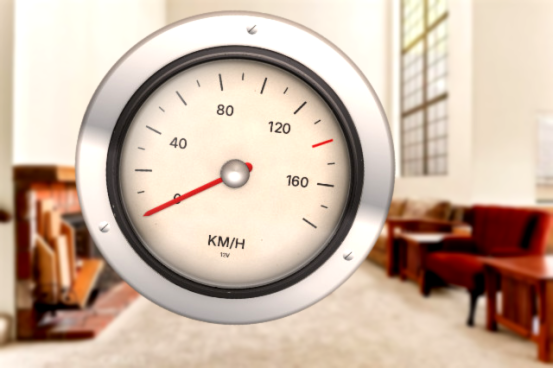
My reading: 0 km/h
